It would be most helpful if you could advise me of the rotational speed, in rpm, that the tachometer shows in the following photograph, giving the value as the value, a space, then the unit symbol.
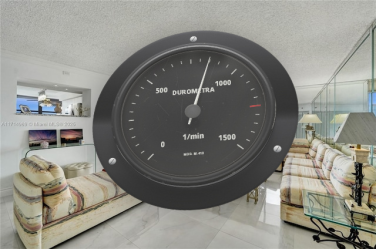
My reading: 850 rpm
